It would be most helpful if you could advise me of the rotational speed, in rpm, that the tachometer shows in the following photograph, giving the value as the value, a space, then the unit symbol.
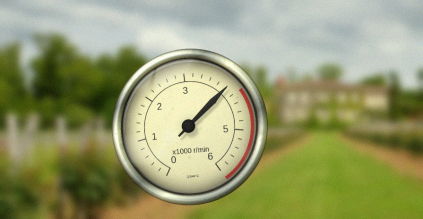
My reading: 4000 rpm
